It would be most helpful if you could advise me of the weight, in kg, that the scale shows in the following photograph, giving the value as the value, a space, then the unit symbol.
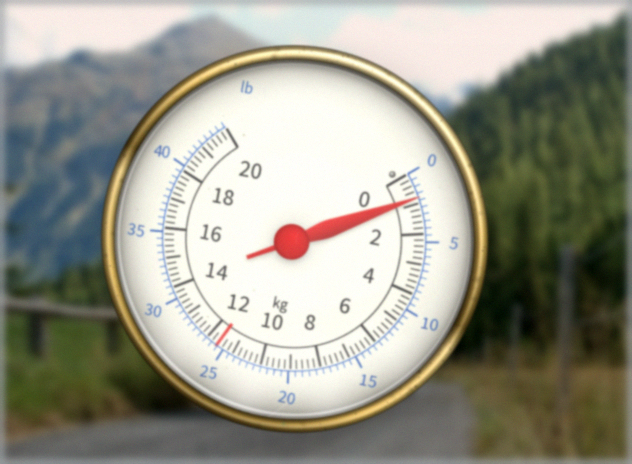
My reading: 0.8 kg
